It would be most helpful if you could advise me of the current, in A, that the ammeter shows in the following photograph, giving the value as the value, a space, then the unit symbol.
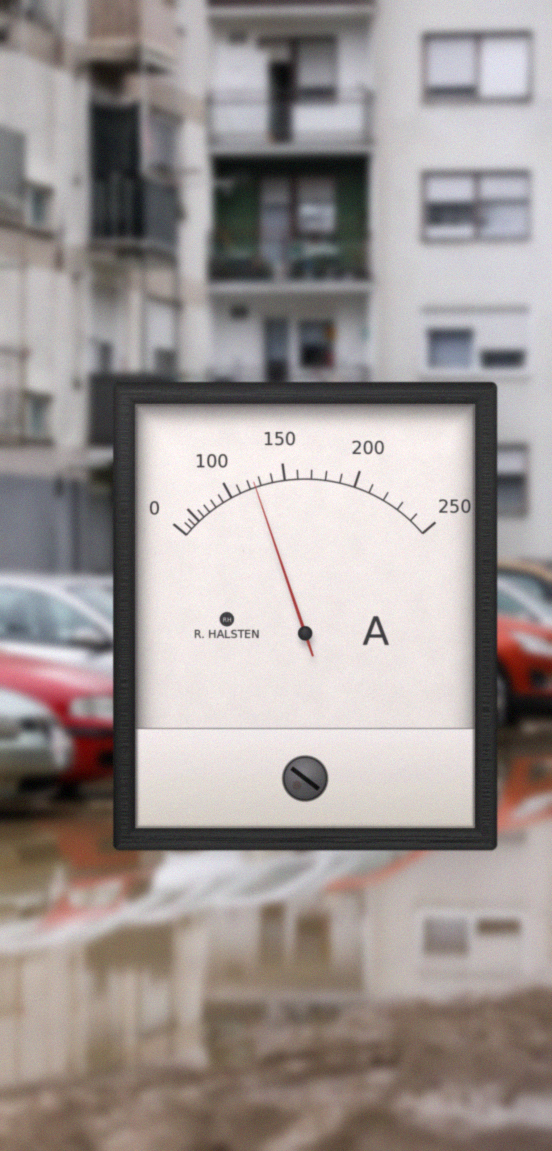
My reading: 125 A
